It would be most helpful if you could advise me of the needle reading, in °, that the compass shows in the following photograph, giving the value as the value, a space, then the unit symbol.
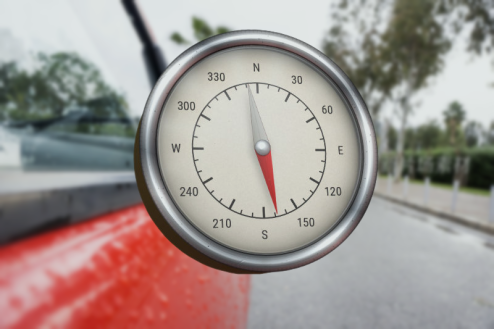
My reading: 170 °
